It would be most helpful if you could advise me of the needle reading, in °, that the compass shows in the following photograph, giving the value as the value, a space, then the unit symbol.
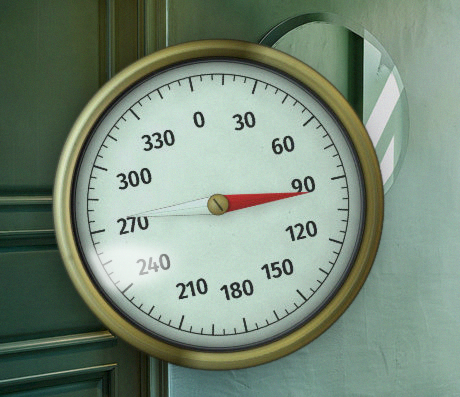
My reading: 95 °
